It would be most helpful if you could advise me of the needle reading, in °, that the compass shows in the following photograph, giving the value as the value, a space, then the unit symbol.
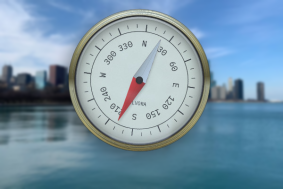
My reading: 200 °
